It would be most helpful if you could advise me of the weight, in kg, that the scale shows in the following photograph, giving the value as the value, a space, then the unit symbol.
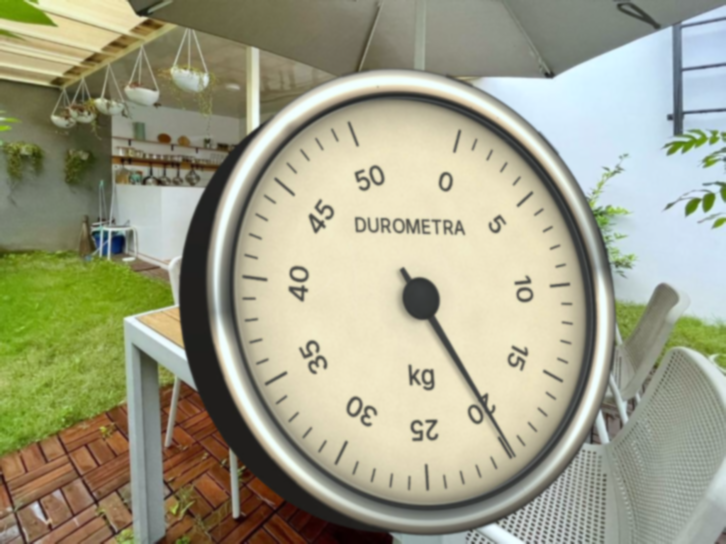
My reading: 20 kg
